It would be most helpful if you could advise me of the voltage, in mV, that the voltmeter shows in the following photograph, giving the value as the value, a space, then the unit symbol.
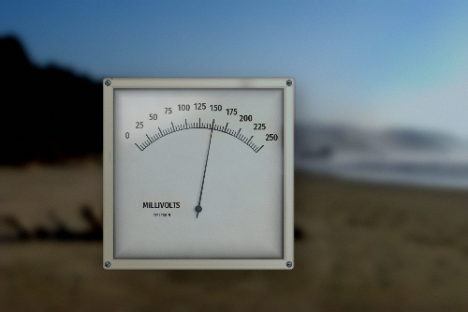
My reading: 150 mV
